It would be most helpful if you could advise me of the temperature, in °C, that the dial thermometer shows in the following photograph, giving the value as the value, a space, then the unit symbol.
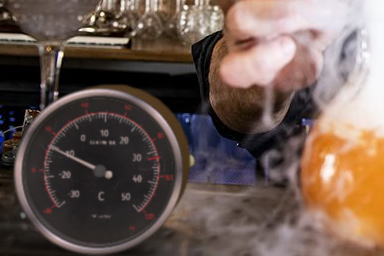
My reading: -10 °C
